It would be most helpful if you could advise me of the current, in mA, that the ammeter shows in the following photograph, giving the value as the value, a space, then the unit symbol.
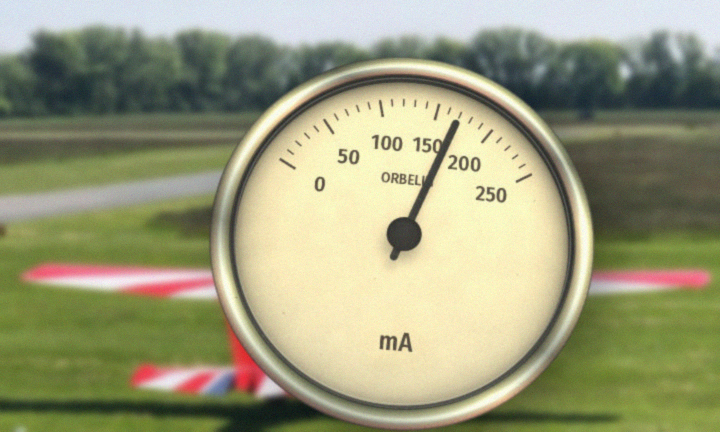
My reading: 170 mA
